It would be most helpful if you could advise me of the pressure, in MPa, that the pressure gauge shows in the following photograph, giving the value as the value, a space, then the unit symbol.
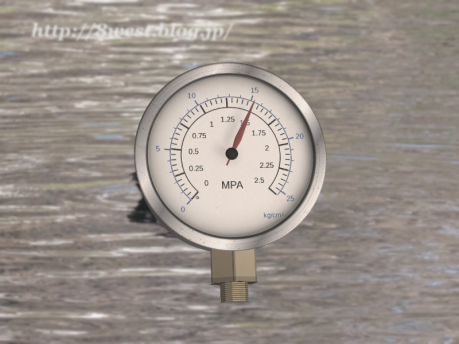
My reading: 1.5 MPa
